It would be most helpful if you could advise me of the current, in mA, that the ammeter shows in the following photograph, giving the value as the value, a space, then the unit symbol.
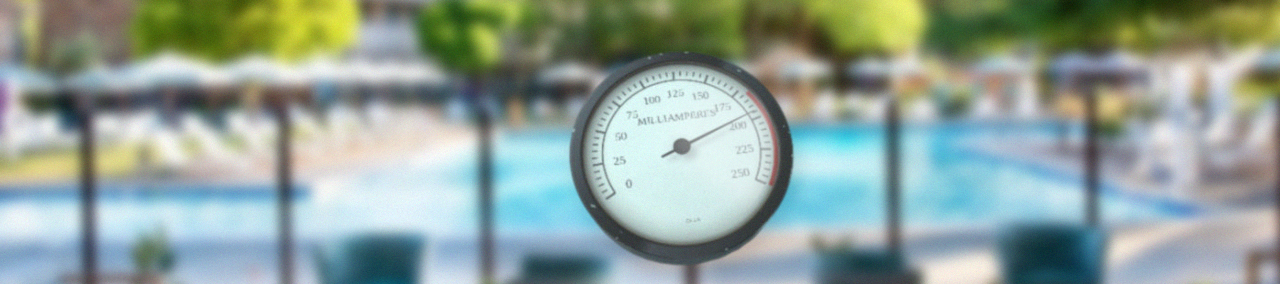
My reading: 195 mA
